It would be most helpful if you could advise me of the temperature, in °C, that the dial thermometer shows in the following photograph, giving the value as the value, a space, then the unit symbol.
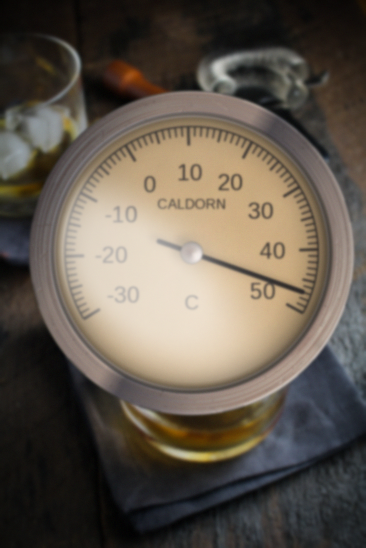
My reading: 47 °C
